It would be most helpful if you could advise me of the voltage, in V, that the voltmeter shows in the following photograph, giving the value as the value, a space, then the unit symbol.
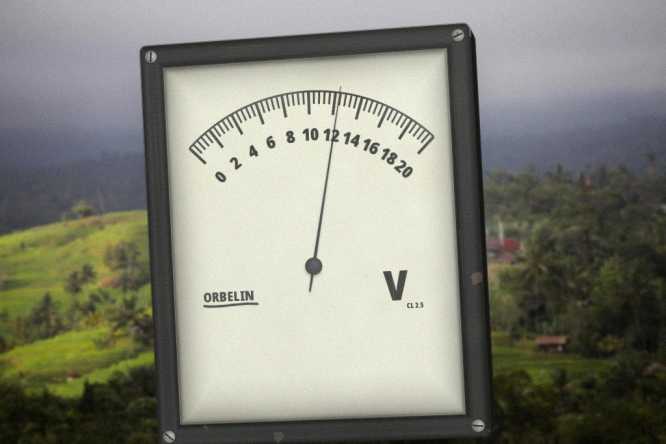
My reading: 12.4 V
